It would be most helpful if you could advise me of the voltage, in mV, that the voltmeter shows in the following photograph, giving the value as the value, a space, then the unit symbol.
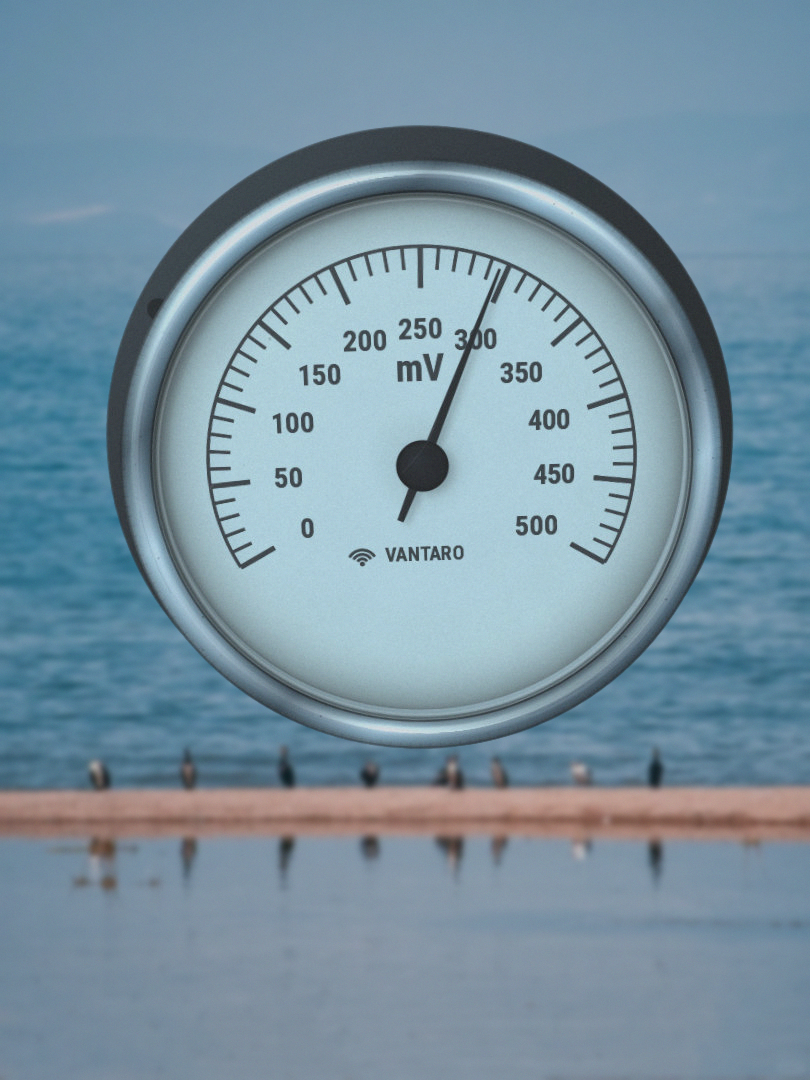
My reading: 295 mV
